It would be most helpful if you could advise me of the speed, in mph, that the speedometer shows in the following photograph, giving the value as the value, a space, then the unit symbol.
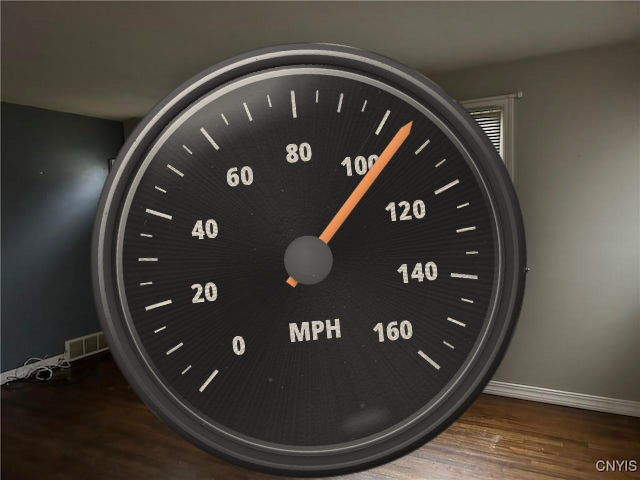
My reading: 105 mph
